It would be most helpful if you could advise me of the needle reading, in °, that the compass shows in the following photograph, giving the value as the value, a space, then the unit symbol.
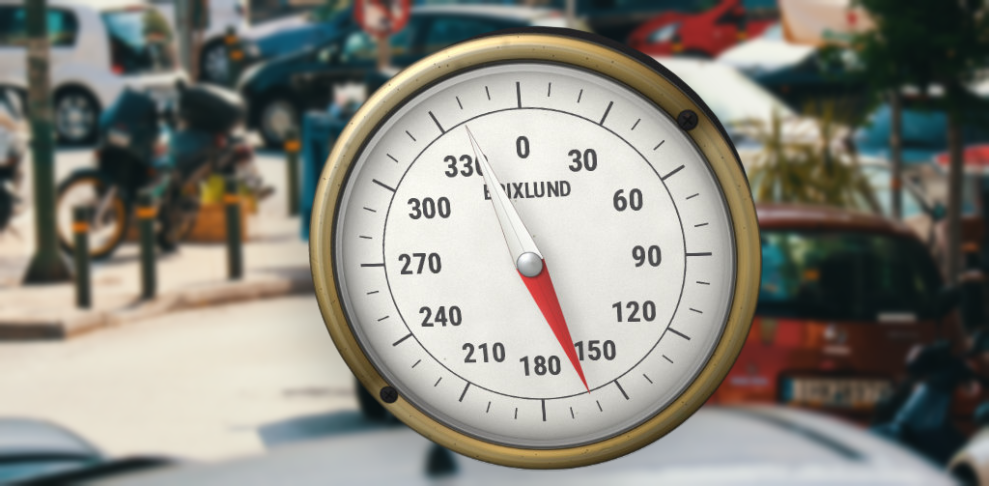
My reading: 160 °
